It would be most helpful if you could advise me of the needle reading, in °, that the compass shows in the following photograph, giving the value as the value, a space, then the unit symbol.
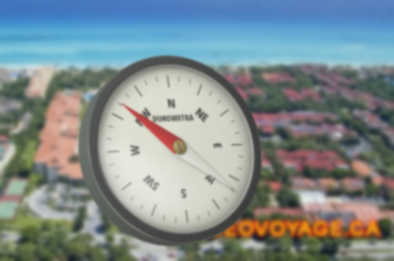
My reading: 310 °
